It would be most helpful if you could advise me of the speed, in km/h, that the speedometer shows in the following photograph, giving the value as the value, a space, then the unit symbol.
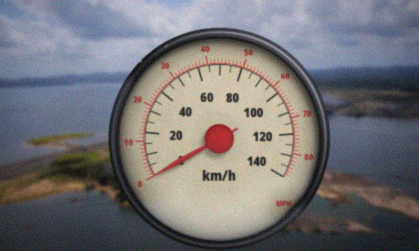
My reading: 0 km/h
